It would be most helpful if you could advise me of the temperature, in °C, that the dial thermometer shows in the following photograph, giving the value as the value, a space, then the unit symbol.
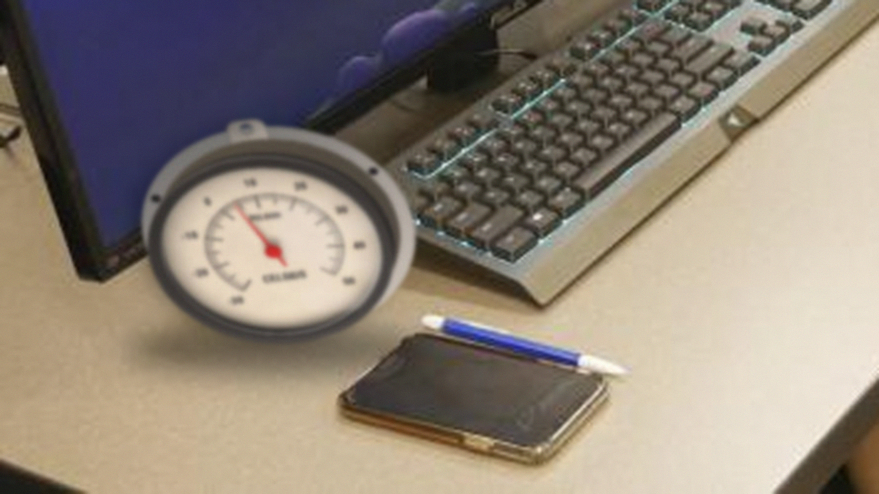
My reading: 5 °C
